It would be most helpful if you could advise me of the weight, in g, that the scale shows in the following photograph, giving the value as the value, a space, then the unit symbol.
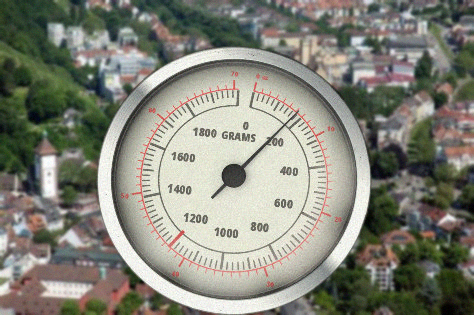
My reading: 180 g
